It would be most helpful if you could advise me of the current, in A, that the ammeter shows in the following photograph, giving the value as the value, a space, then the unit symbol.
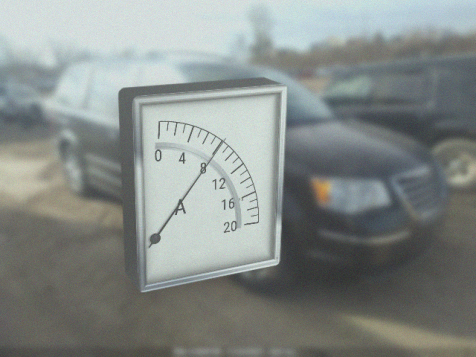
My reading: 8 A
